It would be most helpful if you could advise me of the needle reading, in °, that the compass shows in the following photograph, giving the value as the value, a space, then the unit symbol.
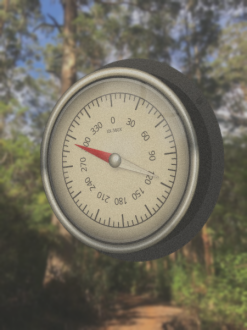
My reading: 295 °
